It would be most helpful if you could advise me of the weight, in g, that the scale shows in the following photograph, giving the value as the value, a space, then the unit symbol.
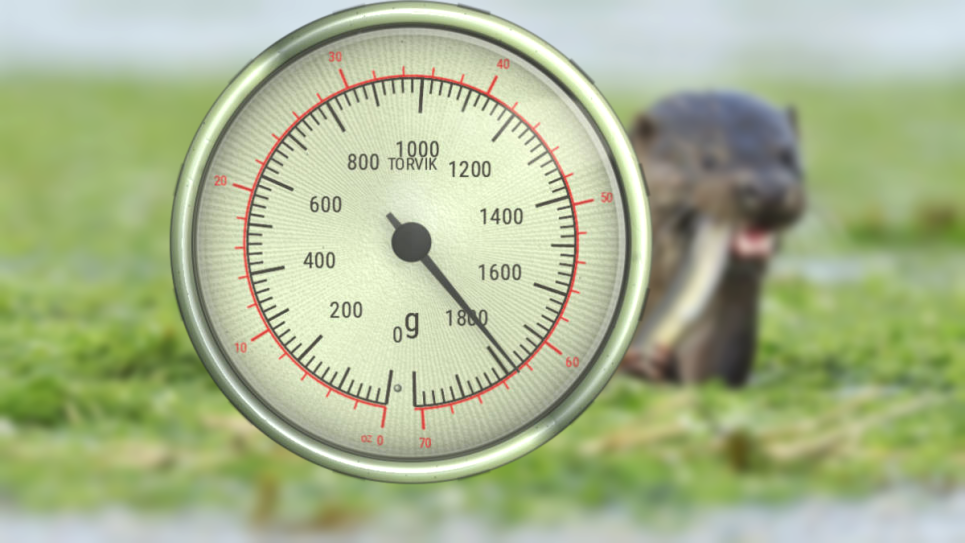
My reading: 1780 g
